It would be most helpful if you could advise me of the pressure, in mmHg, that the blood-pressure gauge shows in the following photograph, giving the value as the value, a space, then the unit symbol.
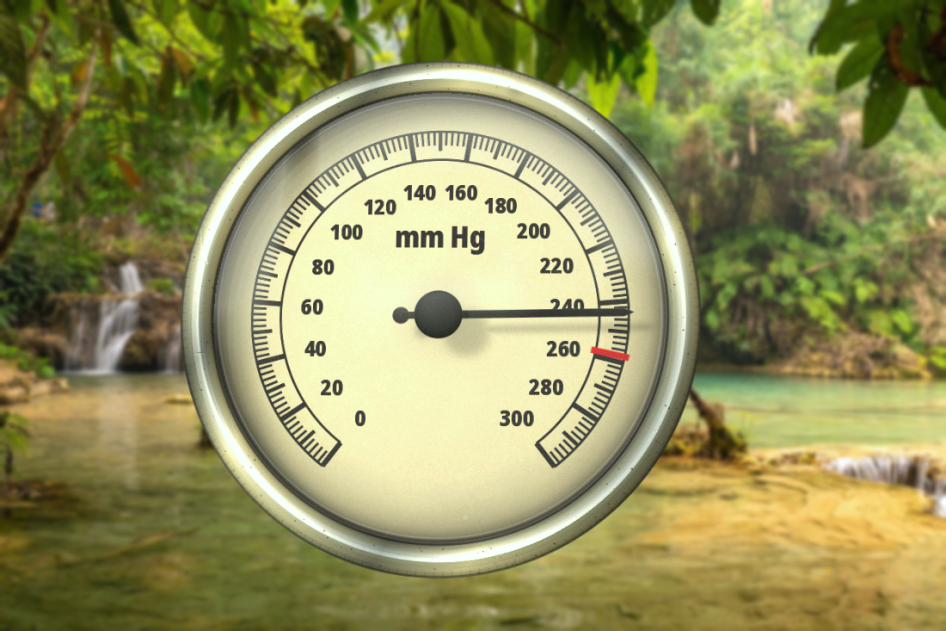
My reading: 244 mmHg
